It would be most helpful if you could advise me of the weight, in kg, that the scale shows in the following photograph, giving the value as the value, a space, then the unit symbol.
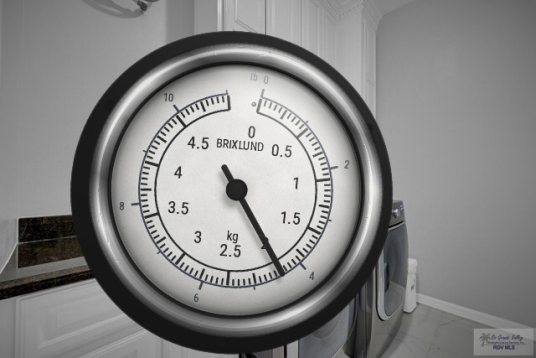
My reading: 2 kg
